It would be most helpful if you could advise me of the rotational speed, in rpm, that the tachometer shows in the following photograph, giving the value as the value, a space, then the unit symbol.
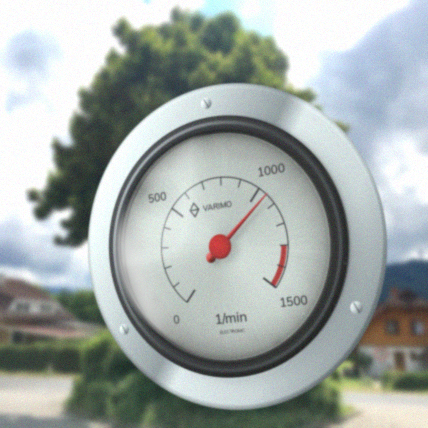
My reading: 1050 rpm
